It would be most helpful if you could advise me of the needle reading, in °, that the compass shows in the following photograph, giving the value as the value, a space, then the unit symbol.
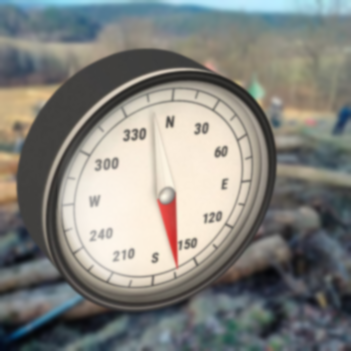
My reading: 165 °
